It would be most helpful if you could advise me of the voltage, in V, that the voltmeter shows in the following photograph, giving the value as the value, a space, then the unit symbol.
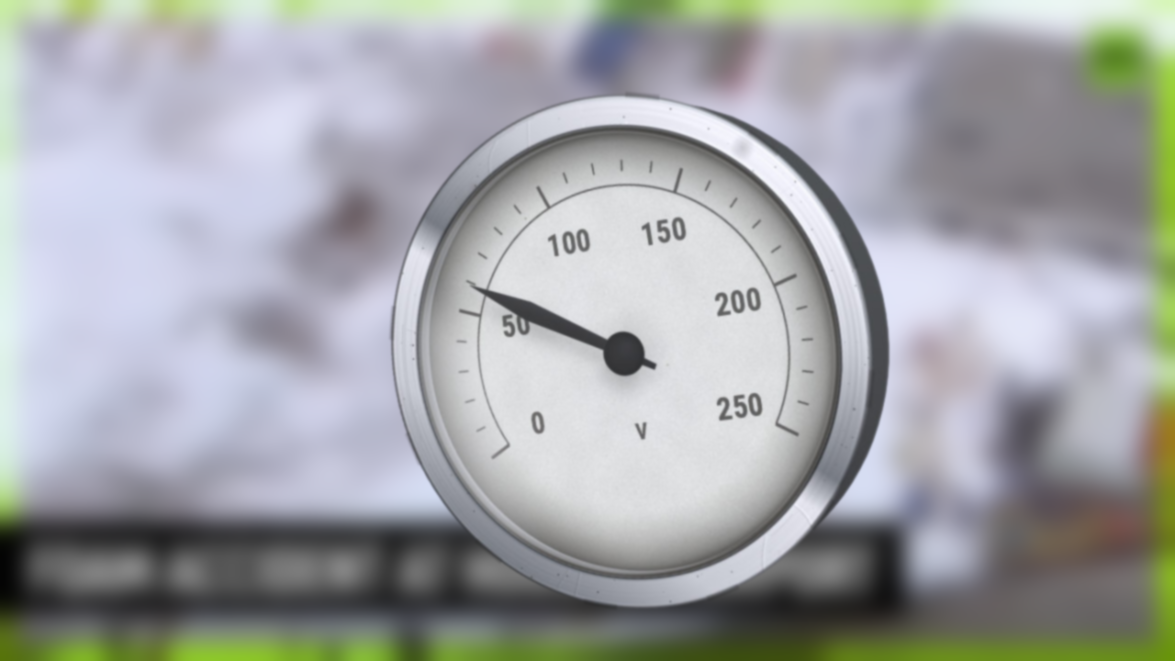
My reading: 60 V
